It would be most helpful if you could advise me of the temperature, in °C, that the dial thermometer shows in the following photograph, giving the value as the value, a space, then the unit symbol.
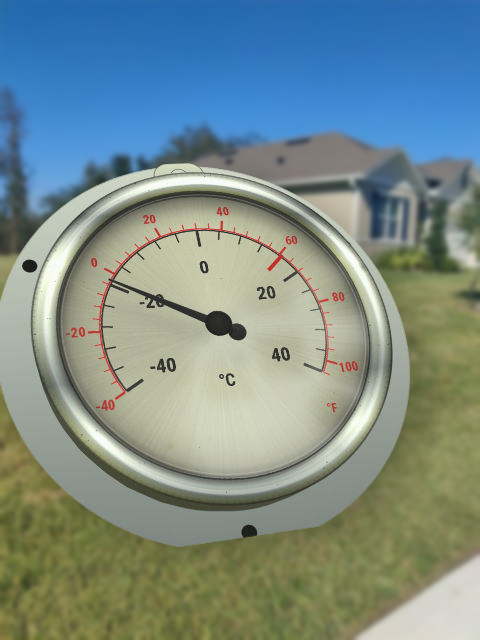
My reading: -20 °C
